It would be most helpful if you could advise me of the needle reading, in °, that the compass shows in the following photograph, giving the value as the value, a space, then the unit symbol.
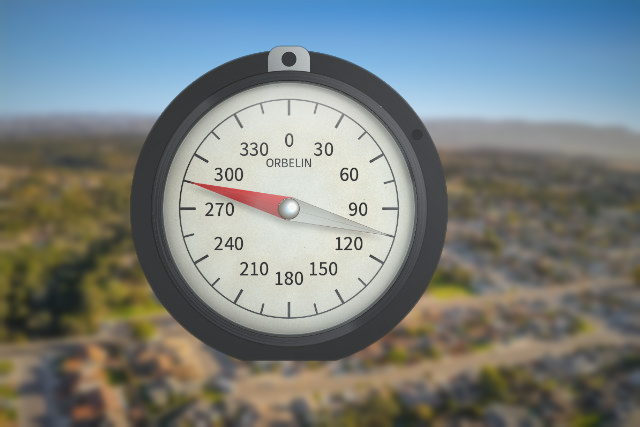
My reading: 285 °
